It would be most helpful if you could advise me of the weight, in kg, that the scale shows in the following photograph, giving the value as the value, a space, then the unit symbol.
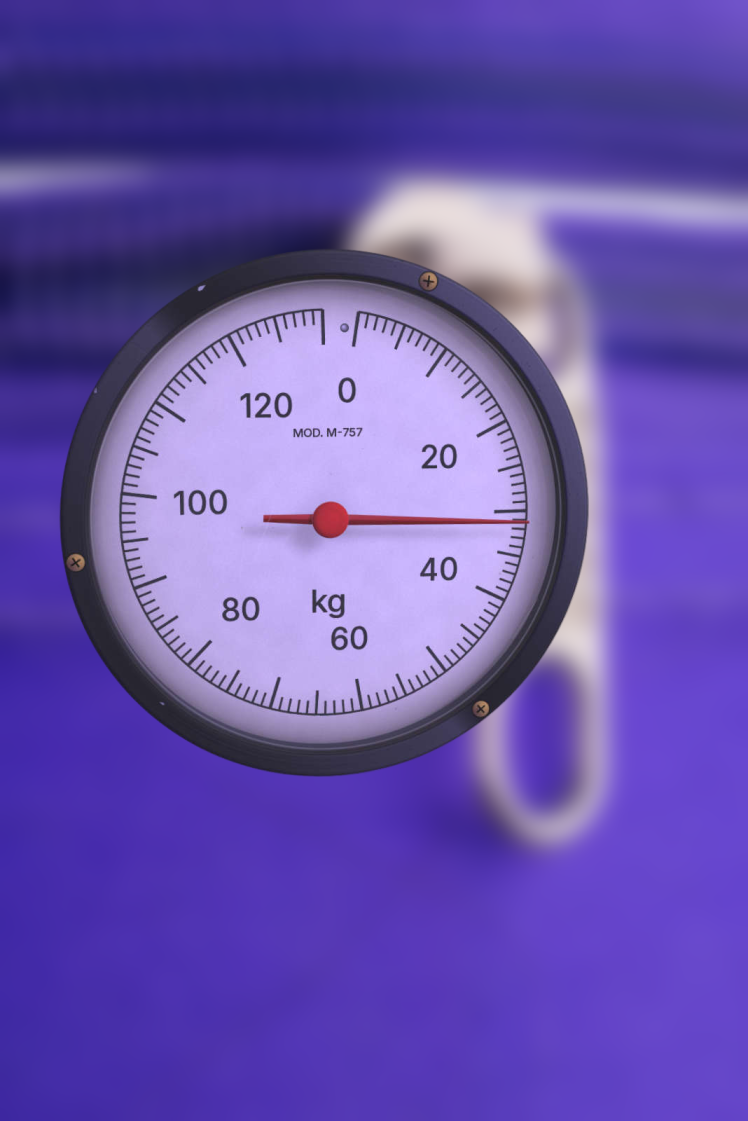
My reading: 31 kg
